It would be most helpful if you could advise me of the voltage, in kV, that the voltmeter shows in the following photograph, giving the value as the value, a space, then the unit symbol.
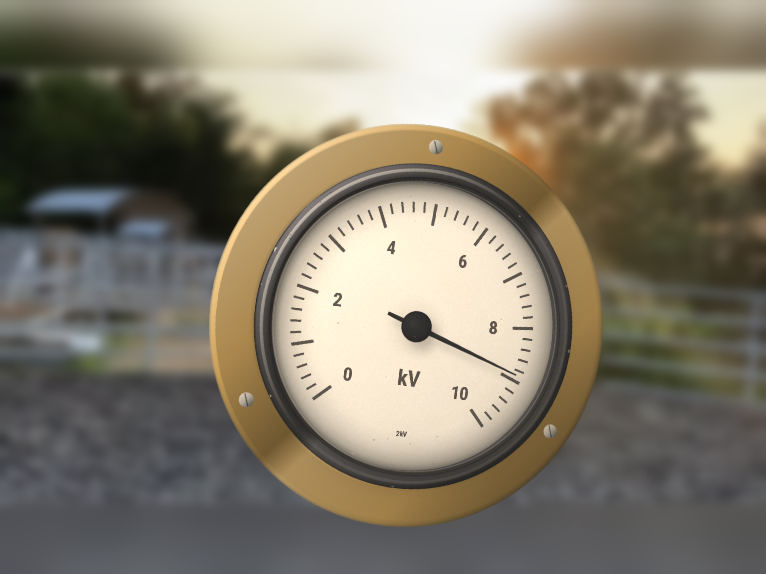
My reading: 8.9 kV
